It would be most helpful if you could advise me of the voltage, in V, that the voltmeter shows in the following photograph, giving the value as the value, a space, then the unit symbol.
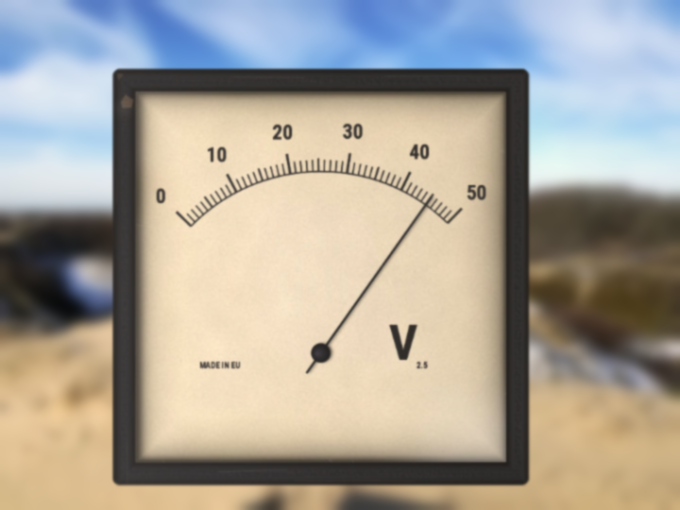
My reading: 45 V
